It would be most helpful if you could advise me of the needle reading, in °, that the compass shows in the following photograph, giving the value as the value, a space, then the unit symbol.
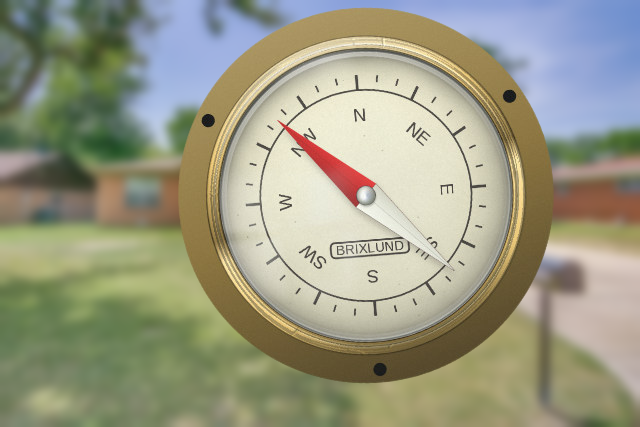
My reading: 315 °
